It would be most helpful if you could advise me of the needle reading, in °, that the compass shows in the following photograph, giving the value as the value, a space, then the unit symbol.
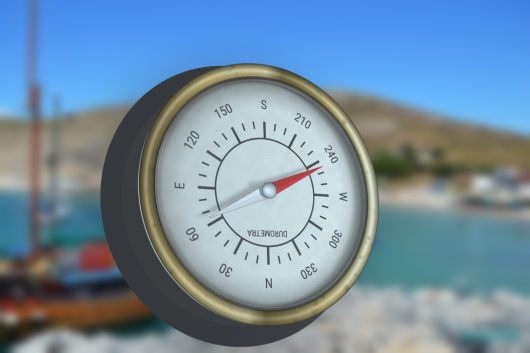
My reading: 245 °
